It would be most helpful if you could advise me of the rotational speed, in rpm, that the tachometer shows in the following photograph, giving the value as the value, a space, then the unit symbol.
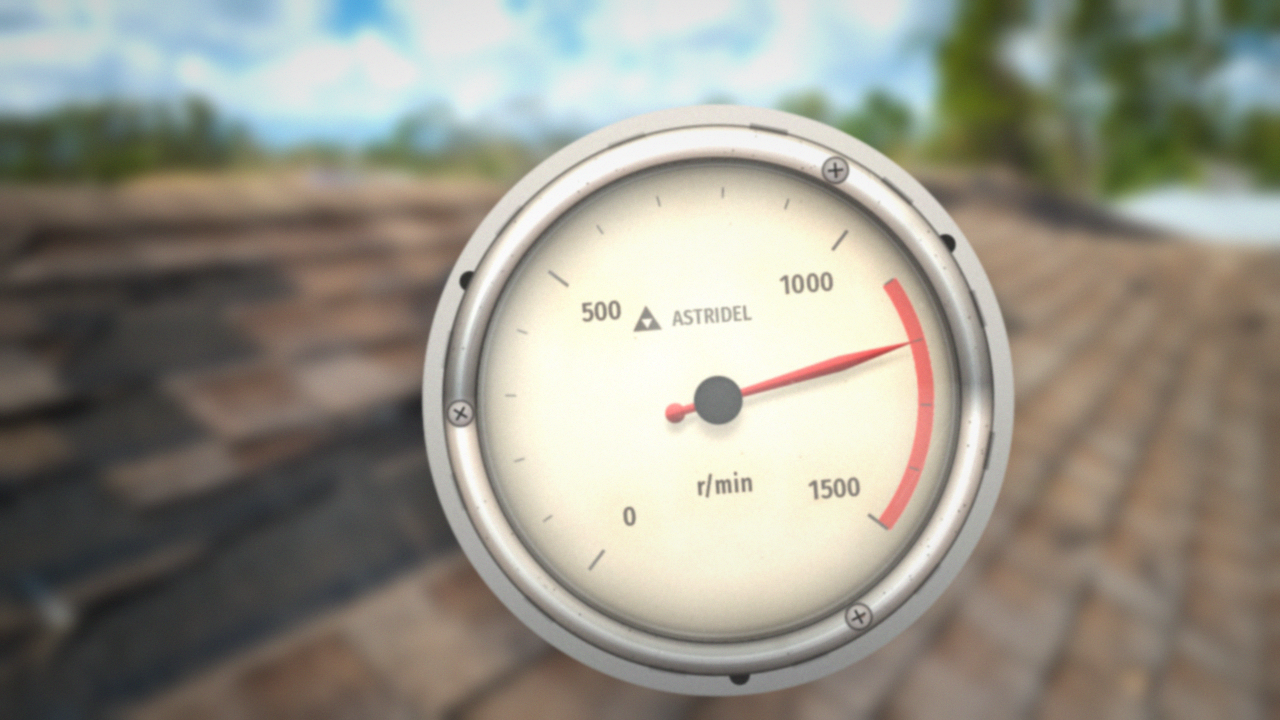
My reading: 1200 rpm
